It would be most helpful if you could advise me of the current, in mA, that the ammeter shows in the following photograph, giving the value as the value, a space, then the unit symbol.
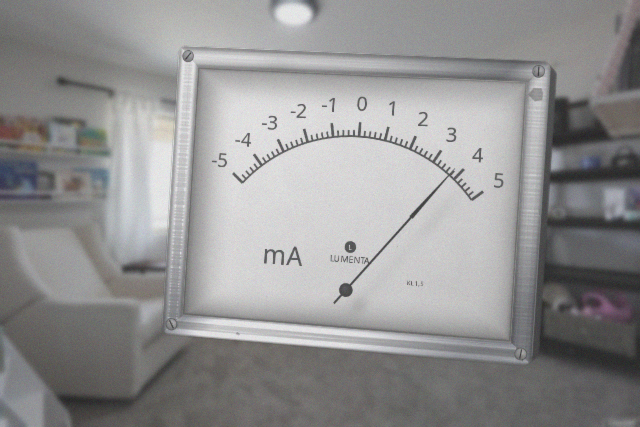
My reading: 3.8 mA
